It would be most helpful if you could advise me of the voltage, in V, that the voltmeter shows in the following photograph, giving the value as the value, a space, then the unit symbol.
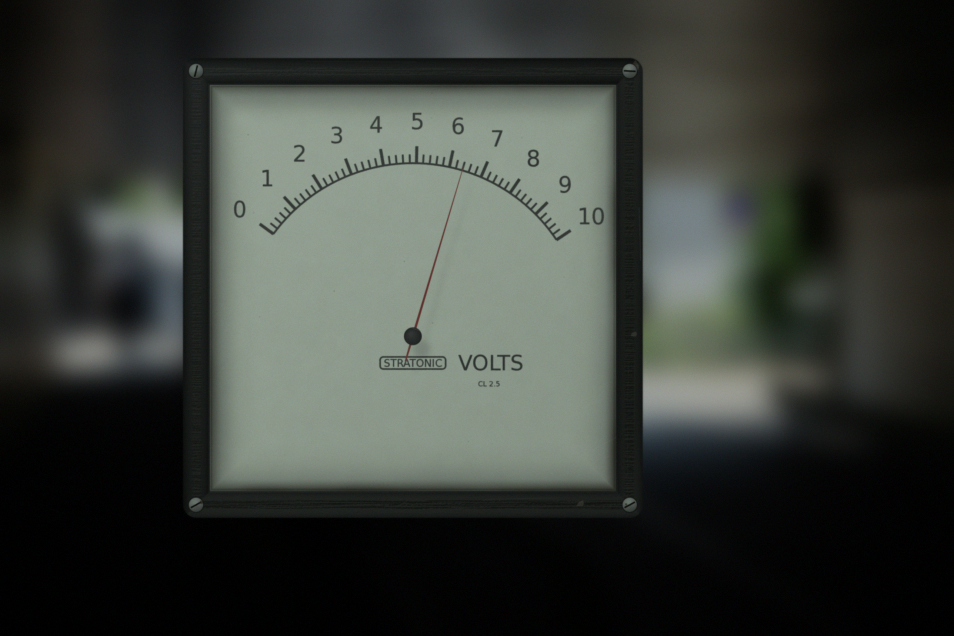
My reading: 6.4 V
